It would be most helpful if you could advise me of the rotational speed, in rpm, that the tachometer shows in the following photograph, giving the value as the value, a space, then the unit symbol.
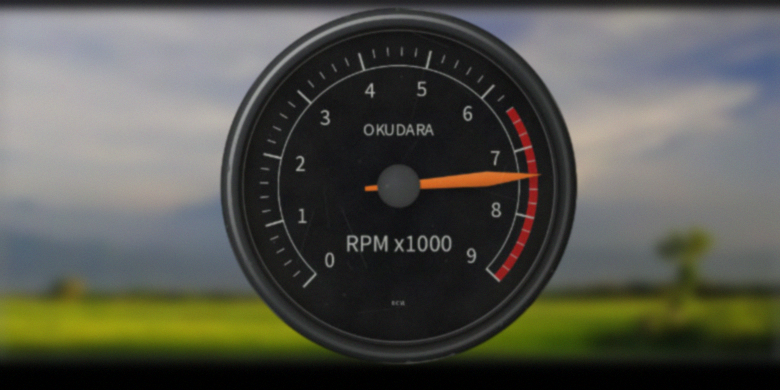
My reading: 7400 rpm
